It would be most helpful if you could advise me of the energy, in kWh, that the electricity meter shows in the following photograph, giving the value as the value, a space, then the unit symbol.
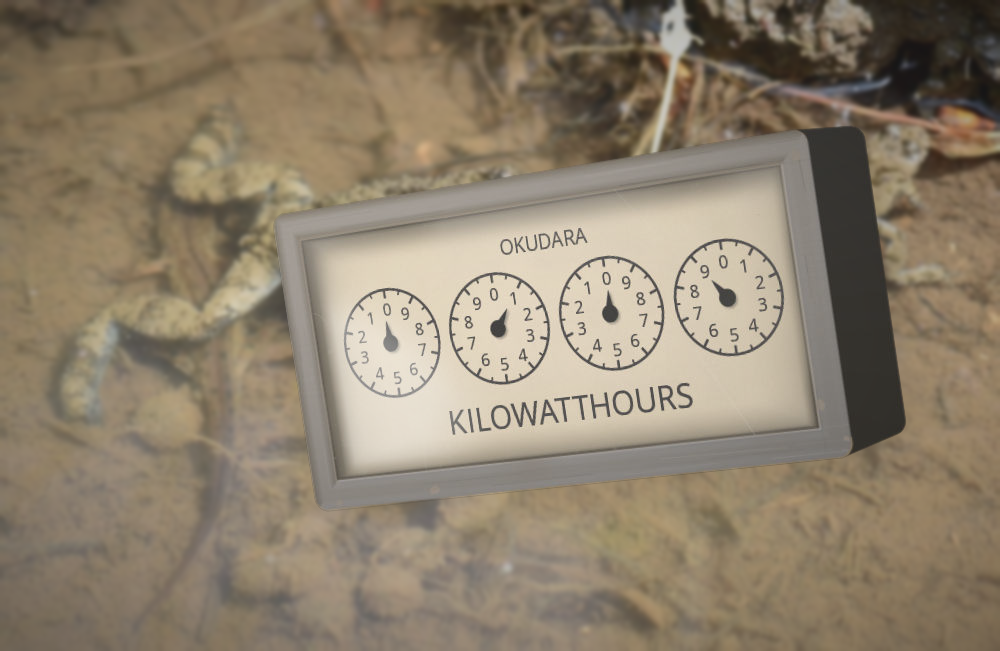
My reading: 99 kWh
